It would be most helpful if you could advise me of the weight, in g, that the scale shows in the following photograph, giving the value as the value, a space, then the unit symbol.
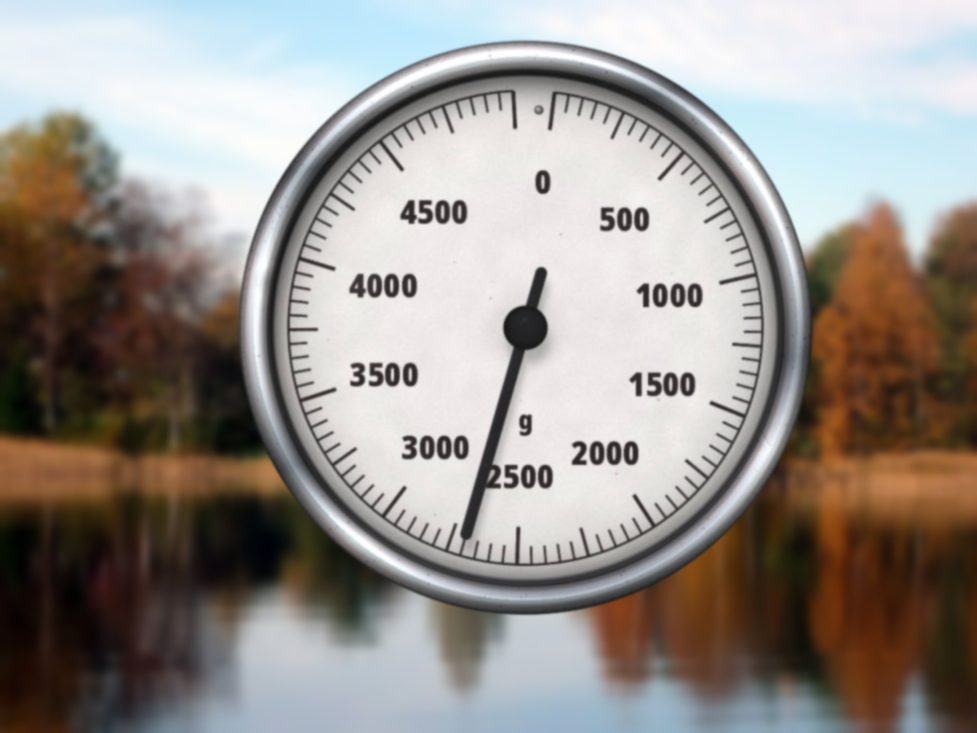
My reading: 2700 g
